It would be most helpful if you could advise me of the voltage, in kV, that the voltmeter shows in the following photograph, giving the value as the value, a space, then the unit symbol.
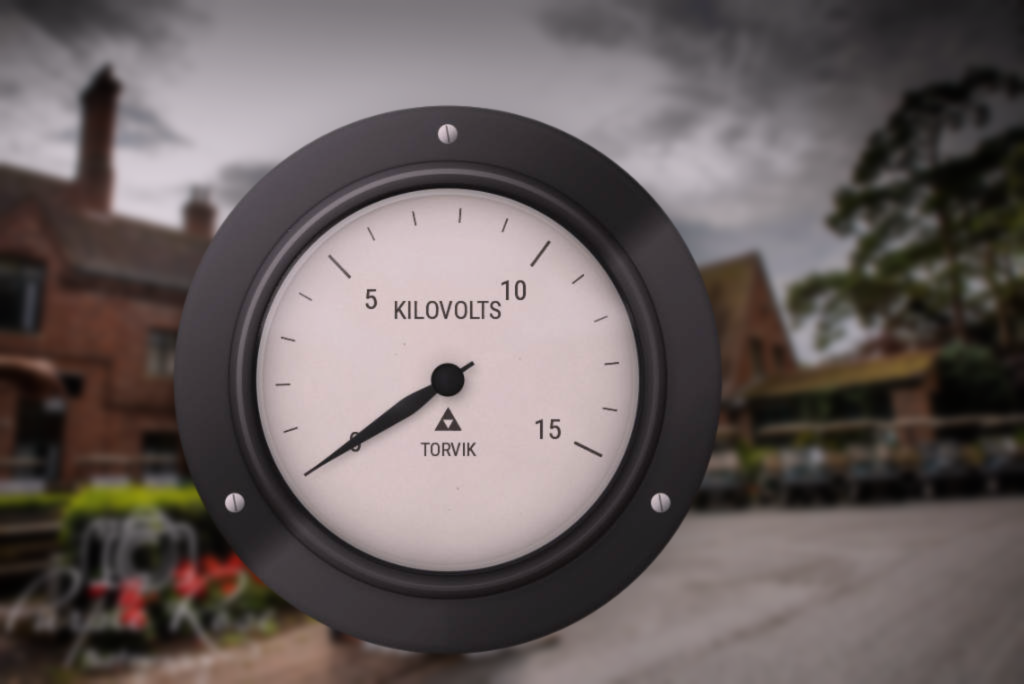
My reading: 0 kV
